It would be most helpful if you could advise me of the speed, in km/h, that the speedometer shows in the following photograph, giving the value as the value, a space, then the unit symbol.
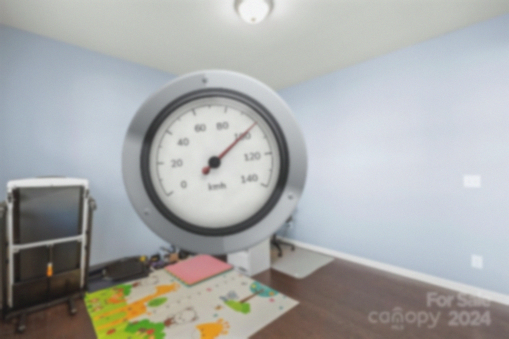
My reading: 100 km/h
